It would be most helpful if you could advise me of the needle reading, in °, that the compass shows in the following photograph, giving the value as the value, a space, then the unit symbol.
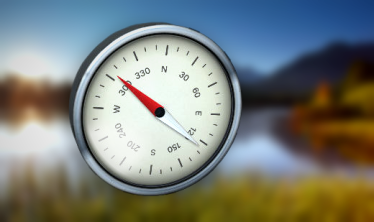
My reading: 305 °
